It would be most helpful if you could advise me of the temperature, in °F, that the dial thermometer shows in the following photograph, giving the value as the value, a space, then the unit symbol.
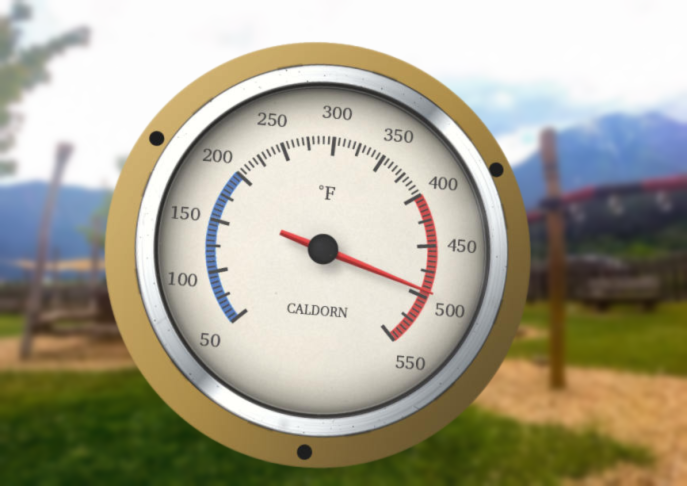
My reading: 495 °F
